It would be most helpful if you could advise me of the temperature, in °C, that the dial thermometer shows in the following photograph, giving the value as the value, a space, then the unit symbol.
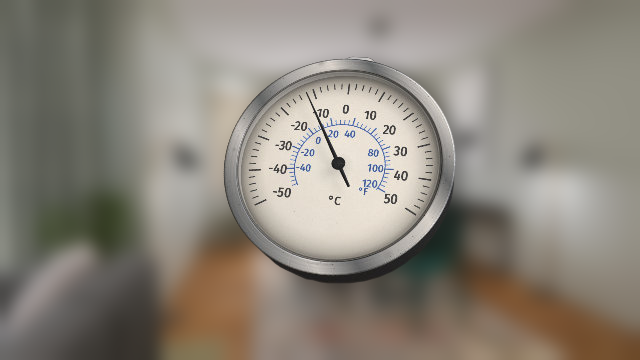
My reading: -12 °C
